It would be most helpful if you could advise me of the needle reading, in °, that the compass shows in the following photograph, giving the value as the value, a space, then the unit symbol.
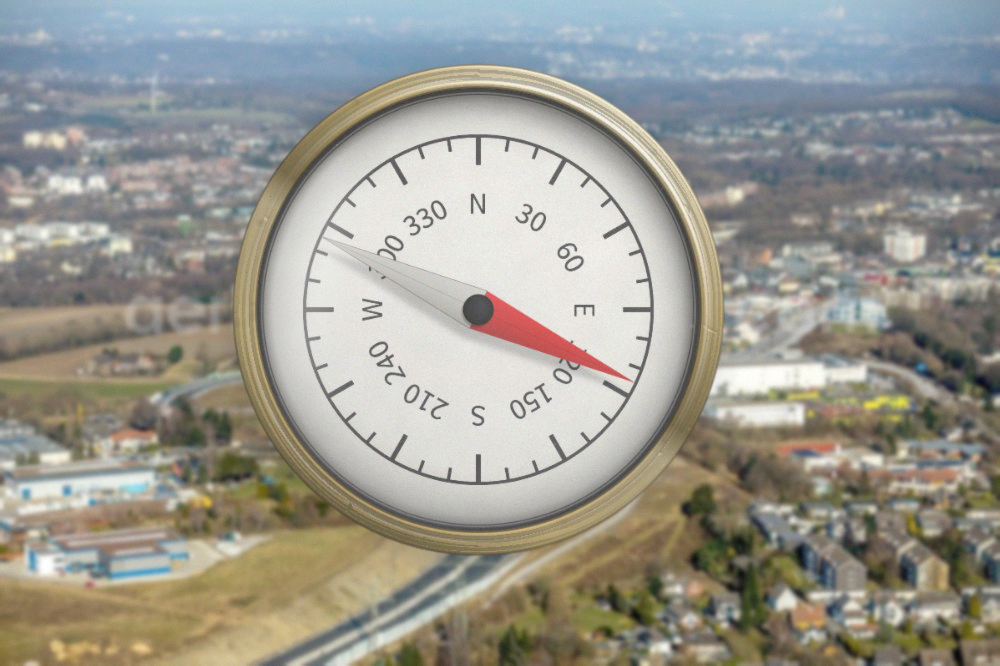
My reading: 115 °
